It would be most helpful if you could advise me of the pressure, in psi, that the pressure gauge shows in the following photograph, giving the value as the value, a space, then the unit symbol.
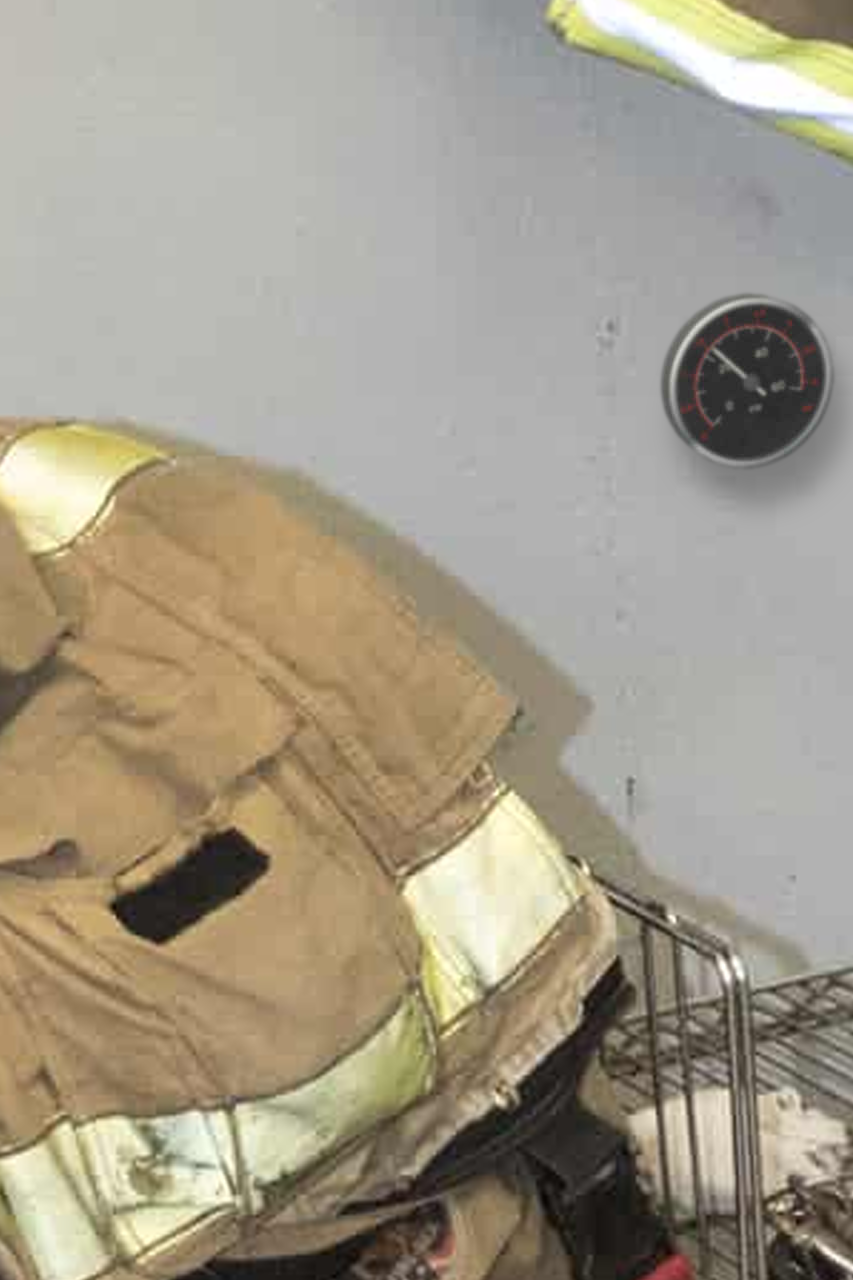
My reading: 22.5 psi
